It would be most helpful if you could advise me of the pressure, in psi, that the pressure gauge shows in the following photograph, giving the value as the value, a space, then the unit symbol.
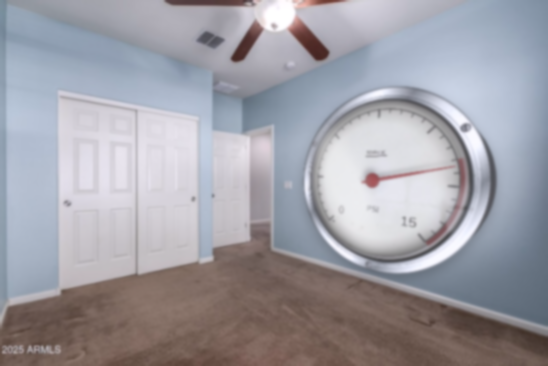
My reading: 11.75 psi
